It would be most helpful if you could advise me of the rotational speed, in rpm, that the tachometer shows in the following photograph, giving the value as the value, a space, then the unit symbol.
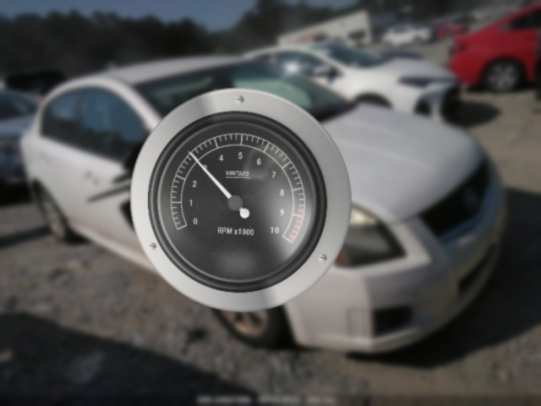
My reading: 3000 rpm
